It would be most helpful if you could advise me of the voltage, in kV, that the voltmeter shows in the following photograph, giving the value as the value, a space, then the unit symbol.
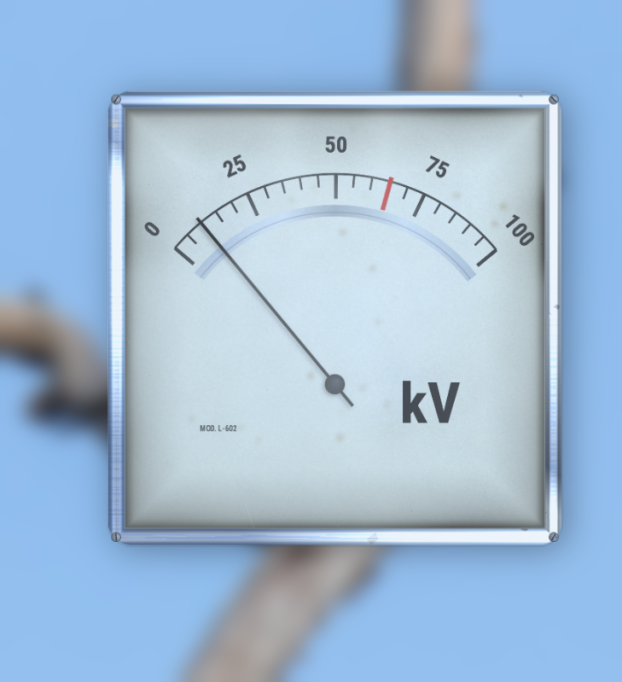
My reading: 10 kV
